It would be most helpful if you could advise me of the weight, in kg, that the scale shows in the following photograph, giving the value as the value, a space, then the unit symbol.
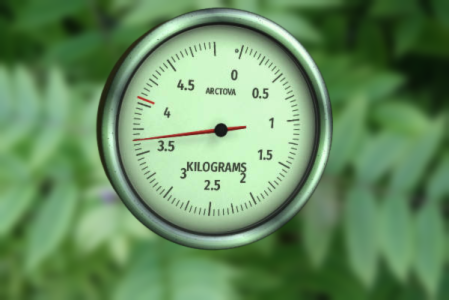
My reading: 3.65 kg
